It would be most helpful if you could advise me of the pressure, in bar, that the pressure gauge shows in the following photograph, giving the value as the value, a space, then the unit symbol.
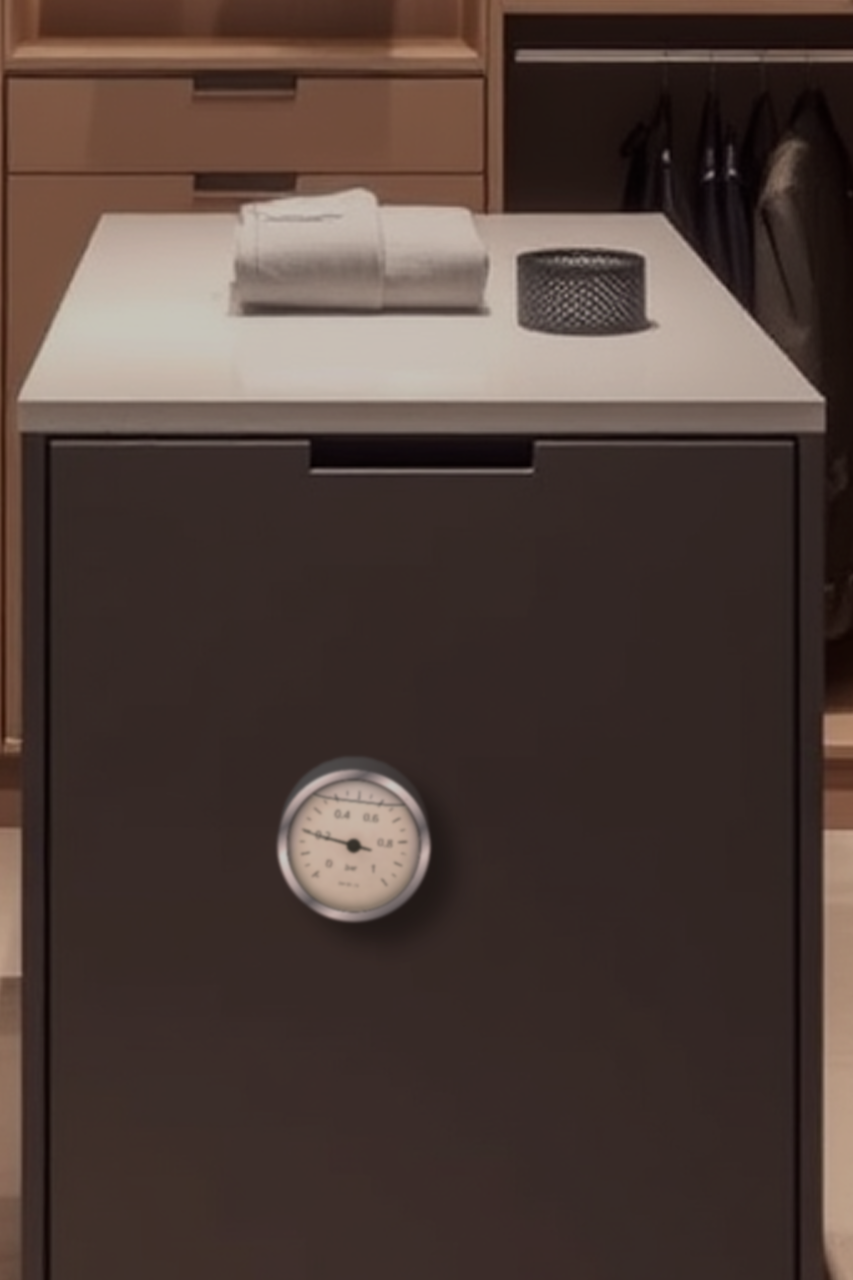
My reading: 0.2 bar
